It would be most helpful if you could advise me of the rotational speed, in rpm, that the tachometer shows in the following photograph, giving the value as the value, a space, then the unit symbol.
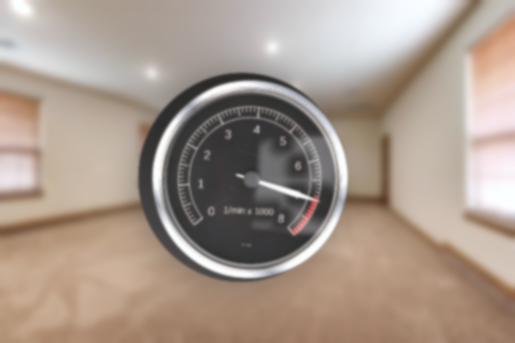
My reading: 7000 rpm
